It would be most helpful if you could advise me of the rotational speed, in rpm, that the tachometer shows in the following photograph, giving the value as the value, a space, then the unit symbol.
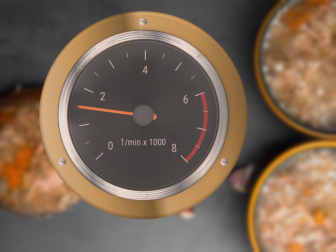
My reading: 1500 rpm
